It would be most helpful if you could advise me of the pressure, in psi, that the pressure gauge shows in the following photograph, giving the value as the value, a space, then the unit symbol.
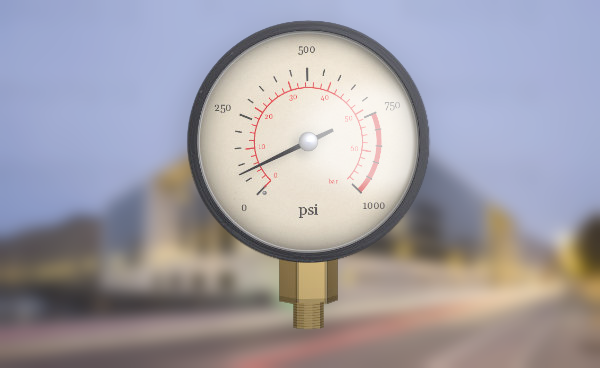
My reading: 75 psi
